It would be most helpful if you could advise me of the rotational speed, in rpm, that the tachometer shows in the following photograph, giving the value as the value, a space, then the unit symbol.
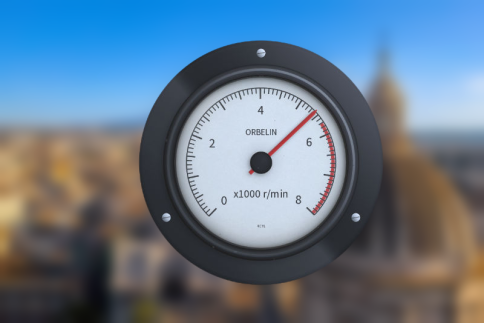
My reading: 5400 rpm
